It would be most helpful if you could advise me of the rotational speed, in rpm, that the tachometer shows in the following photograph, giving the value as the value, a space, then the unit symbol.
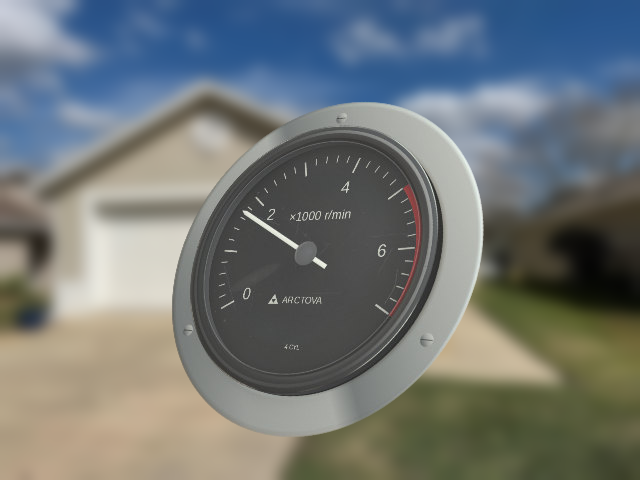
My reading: 1700 rpm
